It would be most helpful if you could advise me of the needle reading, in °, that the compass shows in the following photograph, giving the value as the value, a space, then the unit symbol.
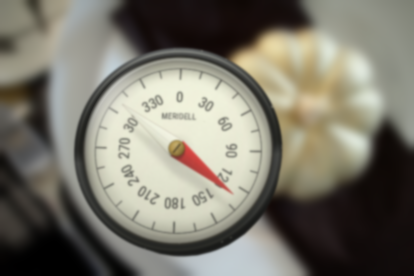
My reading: 127.5 °
